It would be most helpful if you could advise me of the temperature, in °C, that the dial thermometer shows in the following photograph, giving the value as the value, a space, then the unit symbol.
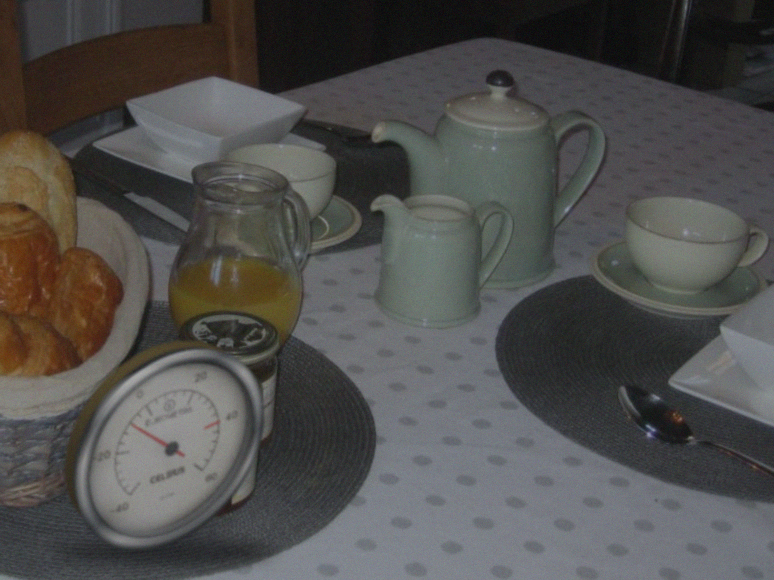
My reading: -8 °C
